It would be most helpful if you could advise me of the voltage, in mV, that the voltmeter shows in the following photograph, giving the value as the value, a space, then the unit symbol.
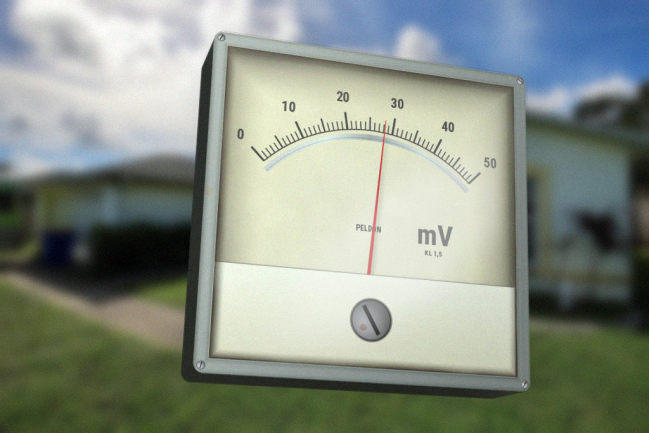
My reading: 28 mV
